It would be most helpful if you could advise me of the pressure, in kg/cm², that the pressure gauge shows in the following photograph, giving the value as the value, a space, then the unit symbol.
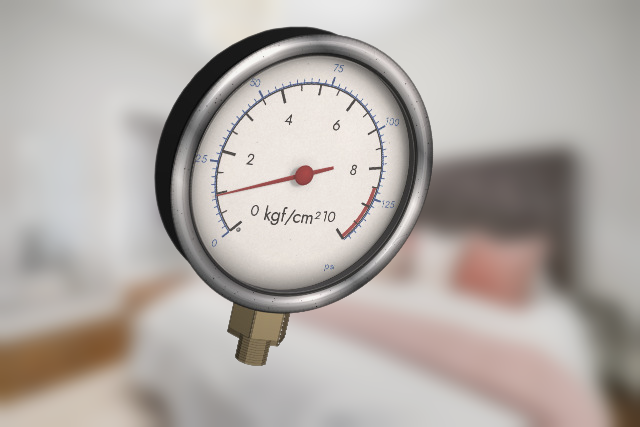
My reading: 1 kg/cm²
